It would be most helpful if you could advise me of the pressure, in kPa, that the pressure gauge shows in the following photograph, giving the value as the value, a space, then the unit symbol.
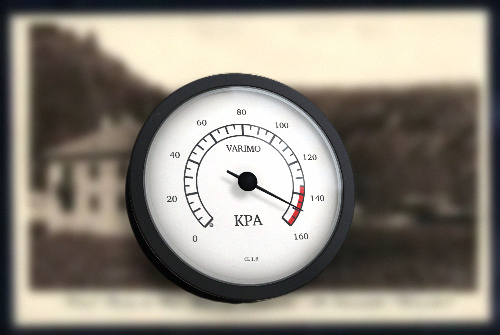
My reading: 150 kPa
